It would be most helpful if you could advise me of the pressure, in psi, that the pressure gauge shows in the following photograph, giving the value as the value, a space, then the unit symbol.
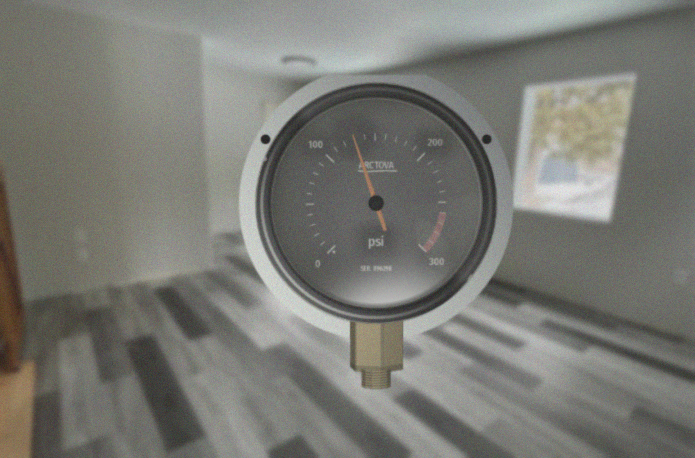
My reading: 130 psi
